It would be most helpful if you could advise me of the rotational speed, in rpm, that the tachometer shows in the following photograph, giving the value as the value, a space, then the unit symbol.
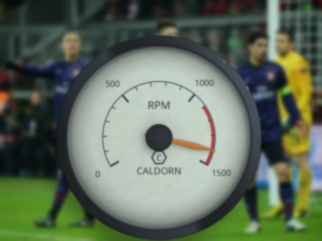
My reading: 1400 rpm
